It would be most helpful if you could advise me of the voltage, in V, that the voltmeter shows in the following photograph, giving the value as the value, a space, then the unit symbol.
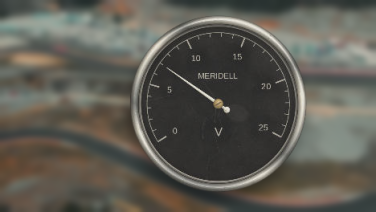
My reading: 7 V
